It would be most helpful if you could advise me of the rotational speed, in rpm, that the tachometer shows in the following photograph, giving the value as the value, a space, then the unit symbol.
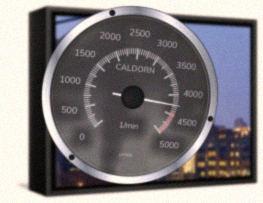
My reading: 4250 rpm
